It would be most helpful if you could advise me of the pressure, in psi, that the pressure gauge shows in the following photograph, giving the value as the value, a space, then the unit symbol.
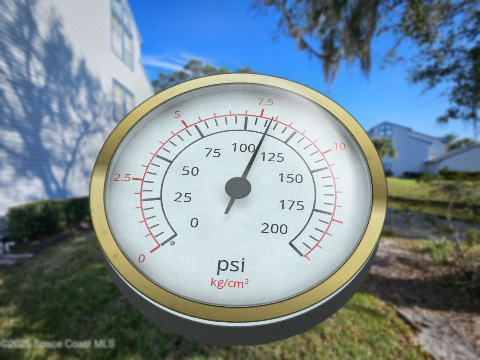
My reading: 112.5 psi
